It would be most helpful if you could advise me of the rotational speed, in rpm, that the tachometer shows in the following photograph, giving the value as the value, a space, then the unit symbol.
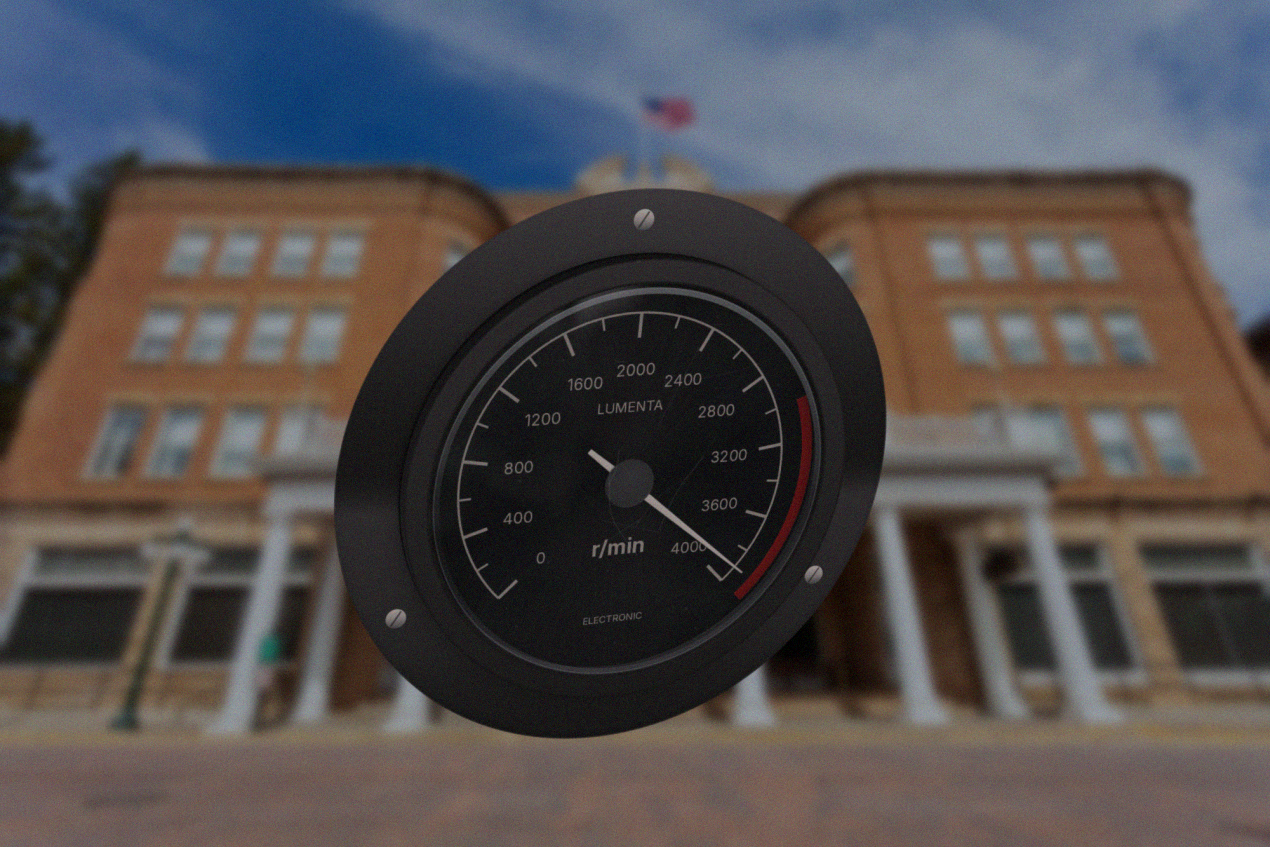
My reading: 3900 rpm
